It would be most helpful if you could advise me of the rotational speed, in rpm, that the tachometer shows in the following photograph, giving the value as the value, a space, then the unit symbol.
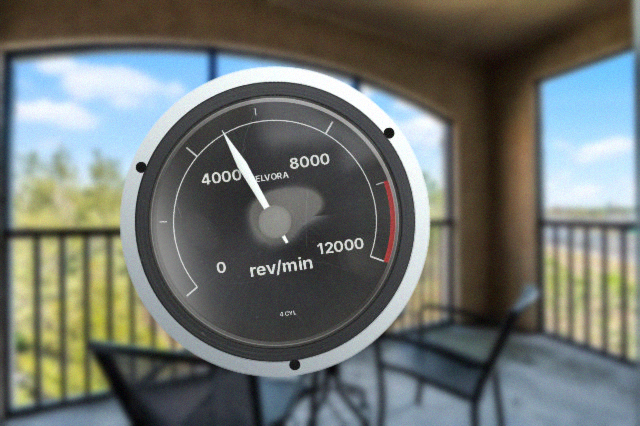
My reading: 5000 rpm
